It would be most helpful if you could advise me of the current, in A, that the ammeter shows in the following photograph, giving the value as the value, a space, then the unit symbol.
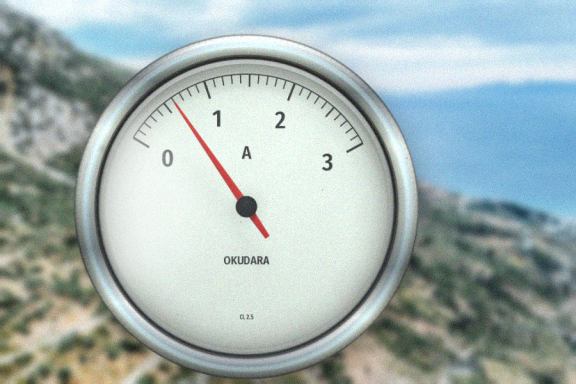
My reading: 0.6 A
